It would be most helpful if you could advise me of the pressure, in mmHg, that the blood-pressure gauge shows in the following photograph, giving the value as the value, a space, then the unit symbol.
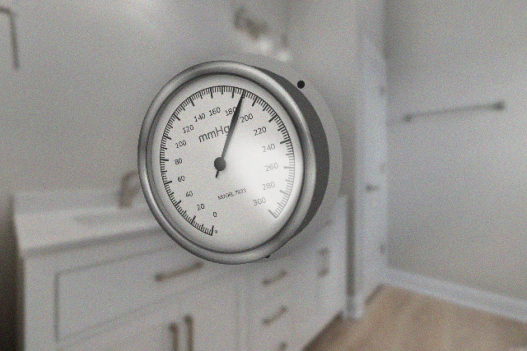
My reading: 190 mmHg
